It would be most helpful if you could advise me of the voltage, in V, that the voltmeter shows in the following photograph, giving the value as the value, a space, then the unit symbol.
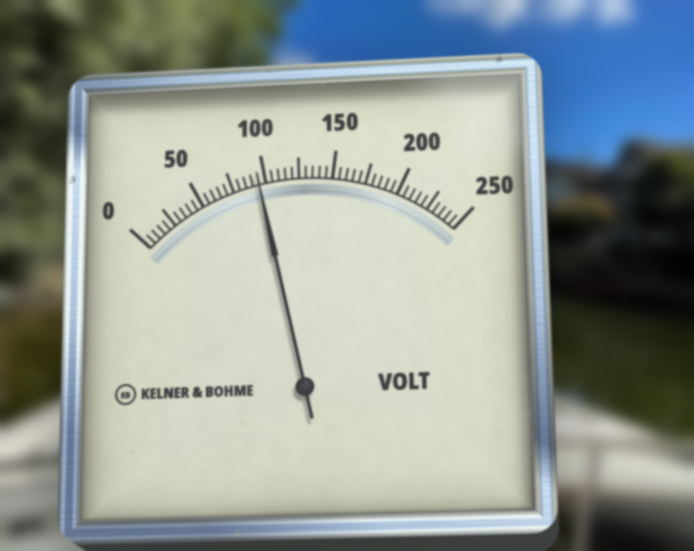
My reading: 95 V
